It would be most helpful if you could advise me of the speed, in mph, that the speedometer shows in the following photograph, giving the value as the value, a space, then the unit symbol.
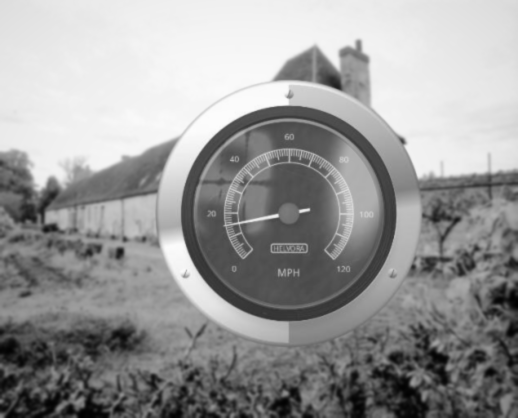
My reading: 15 mph
